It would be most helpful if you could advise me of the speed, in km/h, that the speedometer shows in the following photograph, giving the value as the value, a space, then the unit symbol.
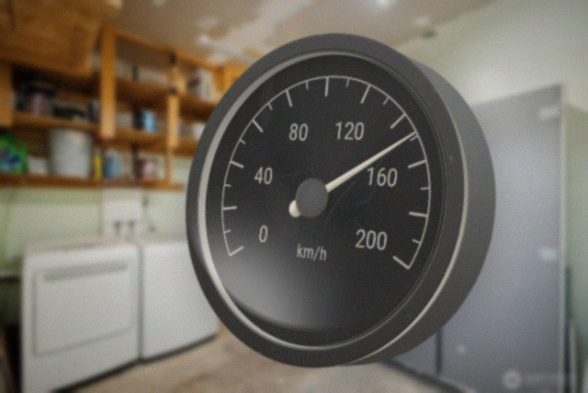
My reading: 150 km/h
